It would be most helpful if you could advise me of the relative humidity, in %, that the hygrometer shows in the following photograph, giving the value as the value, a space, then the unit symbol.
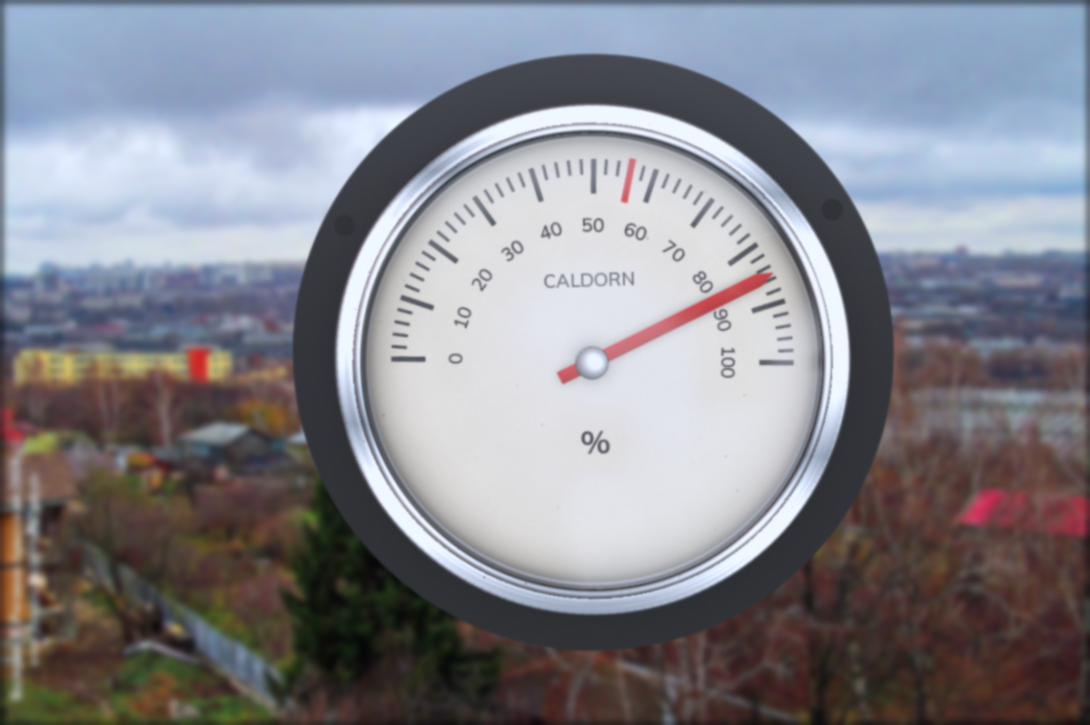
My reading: 85 %
